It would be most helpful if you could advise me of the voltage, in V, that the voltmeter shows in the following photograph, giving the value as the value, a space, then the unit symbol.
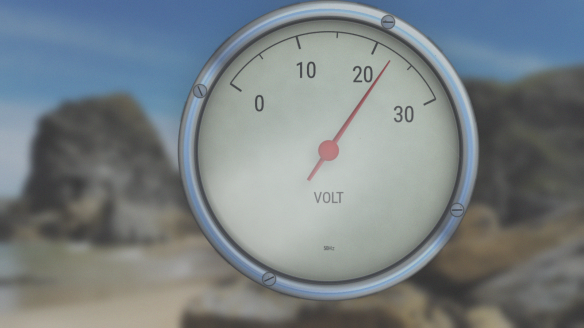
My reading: 22.5 V
